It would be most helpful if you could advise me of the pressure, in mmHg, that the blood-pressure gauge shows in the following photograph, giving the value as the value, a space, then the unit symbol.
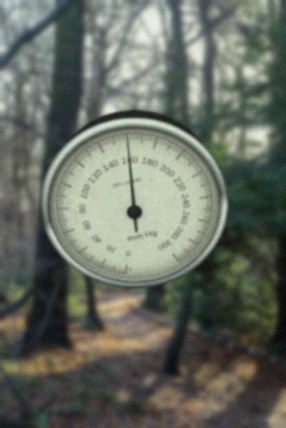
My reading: 160 mmHg
